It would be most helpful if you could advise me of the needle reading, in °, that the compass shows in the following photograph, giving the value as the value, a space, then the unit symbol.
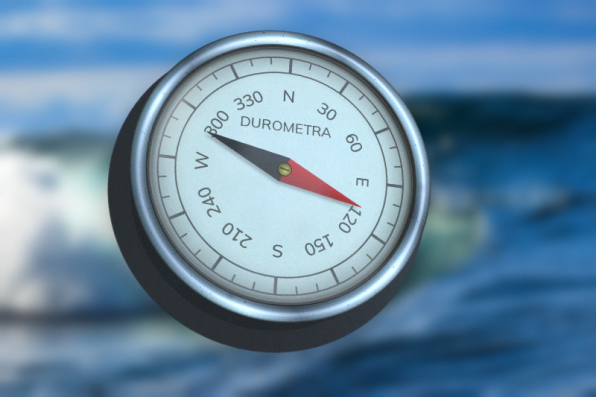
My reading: 110 °
